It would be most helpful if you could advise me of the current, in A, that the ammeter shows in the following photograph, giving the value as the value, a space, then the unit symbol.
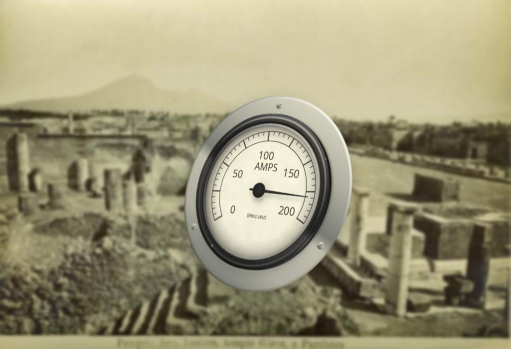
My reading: 180 A
